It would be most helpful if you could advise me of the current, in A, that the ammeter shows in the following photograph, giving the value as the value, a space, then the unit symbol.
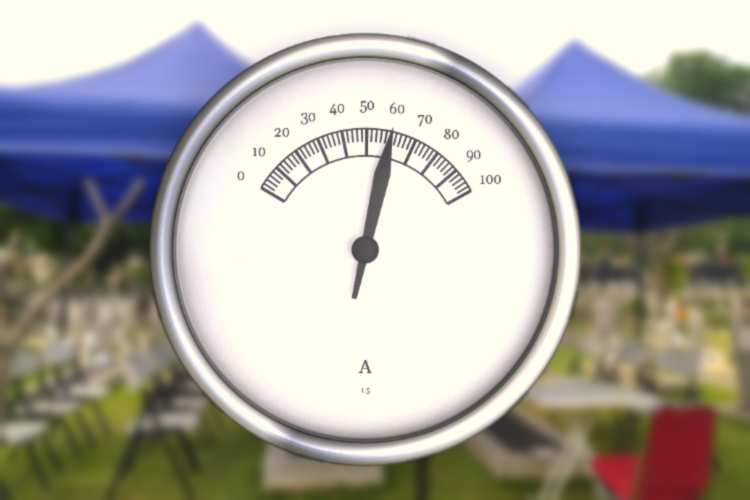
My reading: 60 A
